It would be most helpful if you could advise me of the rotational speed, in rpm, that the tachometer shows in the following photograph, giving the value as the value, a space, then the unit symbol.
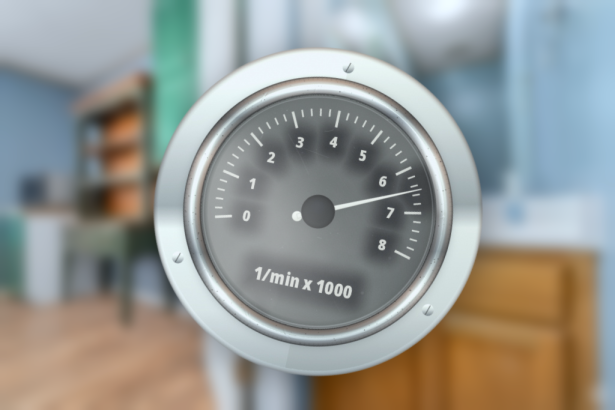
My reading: 6500 rpm
